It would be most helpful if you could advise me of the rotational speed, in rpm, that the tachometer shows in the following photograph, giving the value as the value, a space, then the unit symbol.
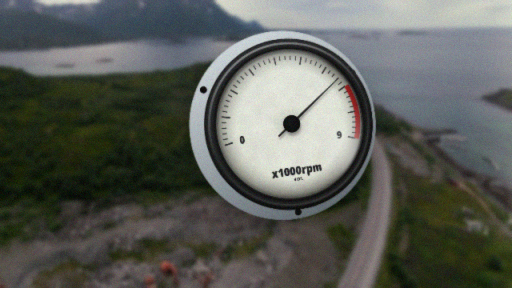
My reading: 6600 rpm
